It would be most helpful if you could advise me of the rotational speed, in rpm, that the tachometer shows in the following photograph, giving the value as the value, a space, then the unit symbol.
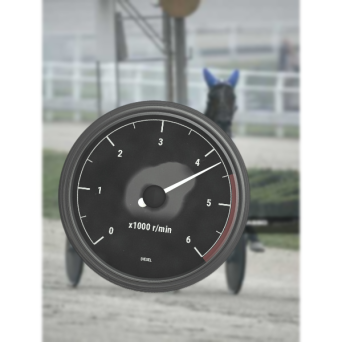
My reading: 4250 rpm
